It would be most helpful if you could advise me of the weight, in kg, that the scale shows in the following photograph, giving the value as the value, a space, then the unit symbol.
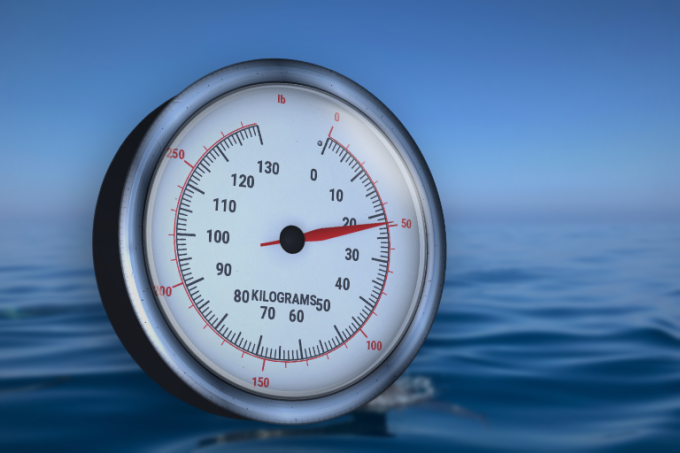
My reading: 22 kg
